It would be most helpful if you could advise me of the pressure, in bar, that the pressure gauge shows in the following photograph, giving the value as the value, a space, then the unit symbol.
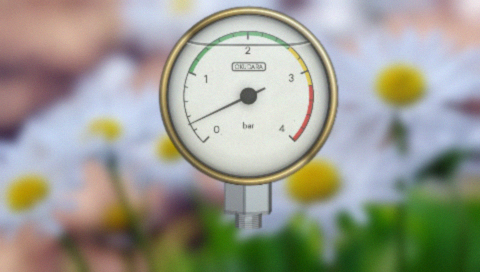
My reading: 0.3 bar
